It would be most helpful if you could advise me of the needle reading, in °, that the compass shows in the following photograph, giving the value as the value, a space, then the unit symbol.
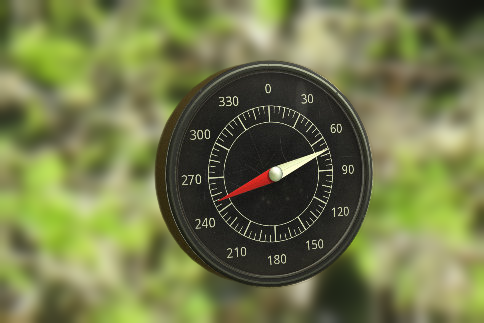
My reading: 250 °
